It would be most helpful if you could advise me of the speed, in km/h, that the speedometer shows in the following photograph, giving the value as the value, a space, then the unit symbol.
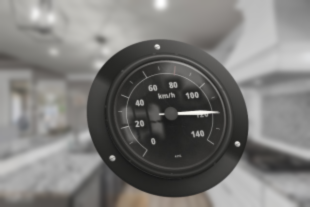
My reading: 120 km/h
